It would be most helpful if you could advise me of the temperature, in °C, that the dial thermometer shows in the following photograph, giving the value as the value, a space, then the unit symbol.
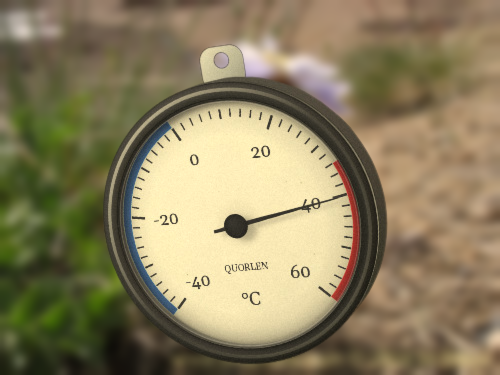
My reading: 40 °C
